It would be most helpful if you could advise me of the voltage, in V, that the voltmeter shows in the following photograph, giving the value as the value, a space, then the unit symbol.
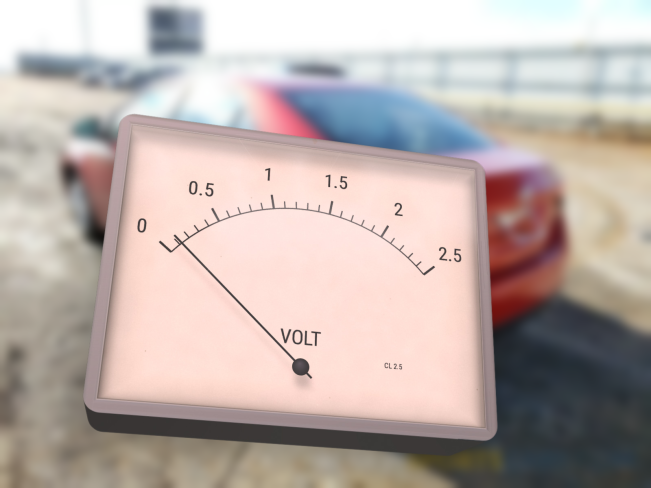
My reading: 0.1 V
